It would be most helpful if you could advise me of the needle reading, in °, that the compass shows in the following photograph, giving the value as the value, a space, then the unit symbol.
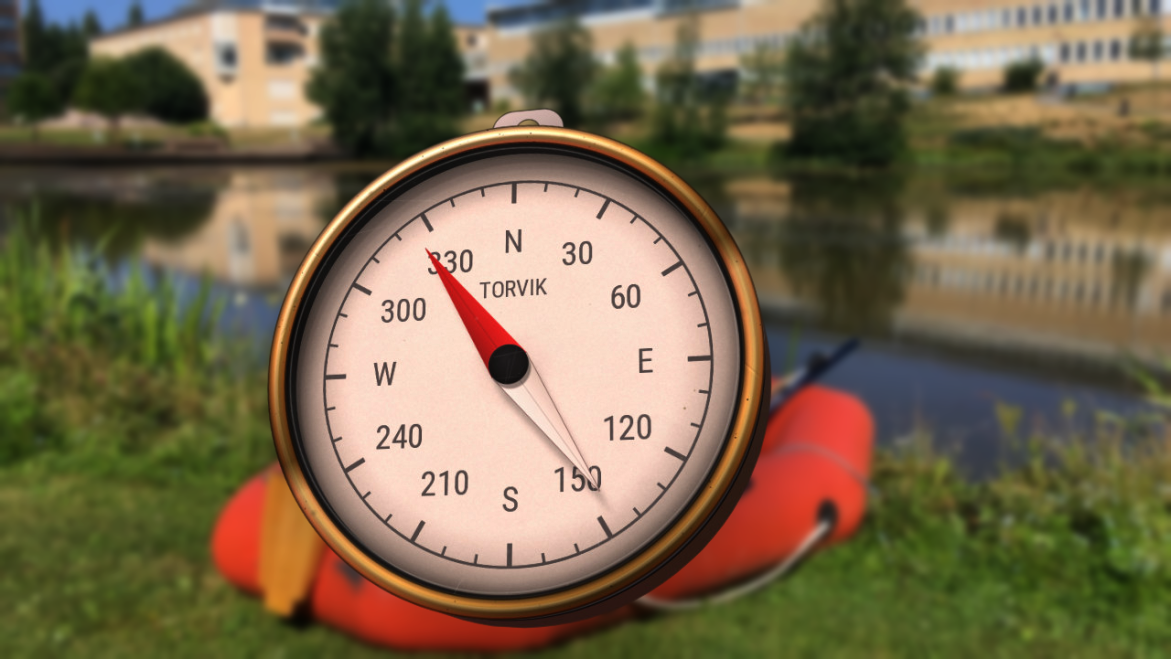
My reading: 325 °
